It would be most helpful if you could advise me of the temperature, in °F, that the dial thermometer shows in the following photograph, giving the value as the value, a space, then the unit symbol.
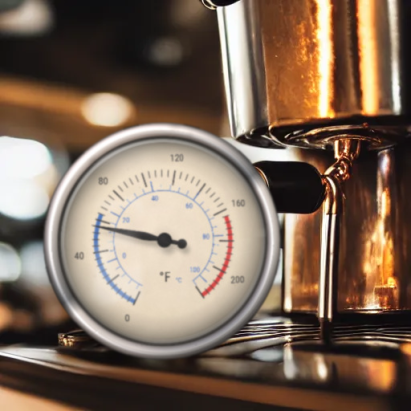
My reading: 56 °F
